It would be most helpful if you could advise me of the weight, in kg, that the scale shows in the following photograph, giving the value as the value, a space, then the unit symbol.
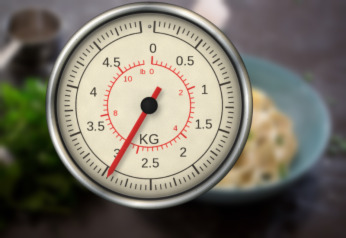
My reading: 2.95 kg
